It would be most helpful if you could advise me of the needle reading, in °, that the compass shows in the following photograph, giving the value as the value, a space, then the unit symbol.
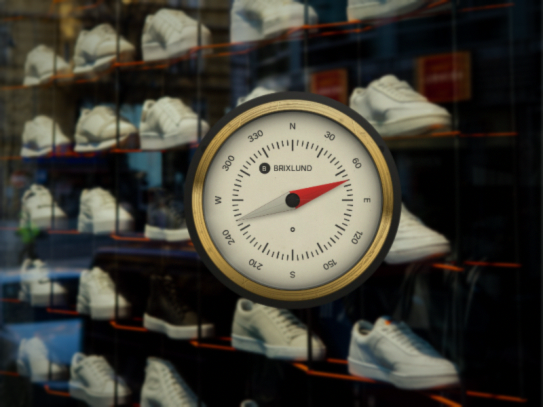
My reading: 70 °
